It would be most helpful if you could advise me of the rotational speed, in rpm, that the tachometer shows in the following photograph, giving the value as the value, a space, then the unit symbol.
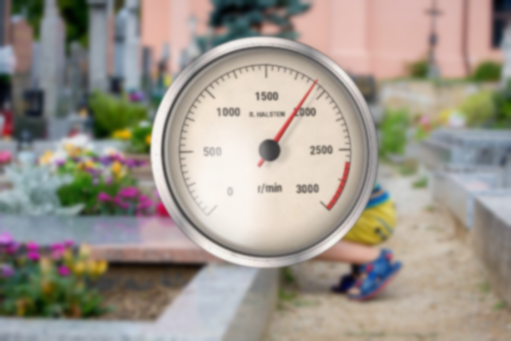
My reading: 1900 rpm
